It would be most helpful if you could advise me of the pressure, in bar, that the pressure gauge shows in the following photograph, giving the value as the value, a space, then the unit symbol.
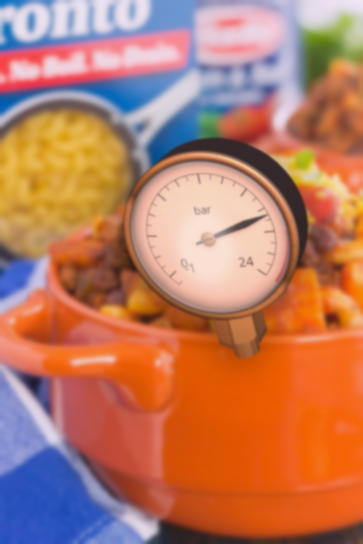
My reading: 18.5 bar
